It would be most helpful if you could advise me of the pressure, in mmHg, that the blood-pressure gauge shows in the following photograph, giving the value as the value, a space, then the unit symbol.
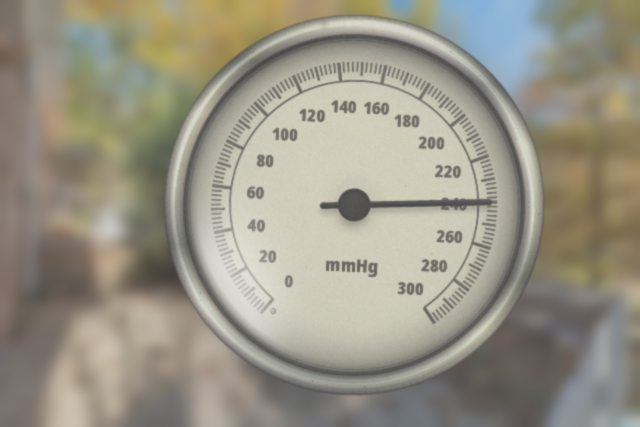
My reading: 240 mmHg
